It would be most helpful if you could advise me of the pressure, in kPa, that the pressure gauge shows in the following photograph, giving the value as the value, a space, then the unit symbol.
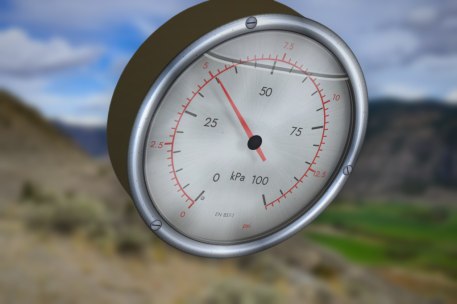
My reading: 35 kPa
